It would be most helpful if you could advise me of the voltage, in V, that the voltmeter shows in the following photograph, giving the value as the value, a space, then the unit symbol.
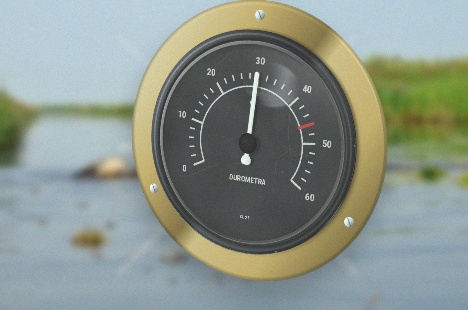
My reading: 30 V
